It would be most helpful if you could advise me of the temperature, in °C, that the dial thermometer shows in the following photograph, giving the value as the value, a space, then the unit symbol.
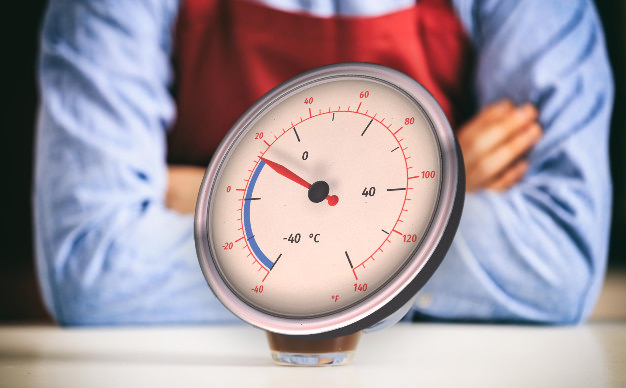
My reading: -10 °C
